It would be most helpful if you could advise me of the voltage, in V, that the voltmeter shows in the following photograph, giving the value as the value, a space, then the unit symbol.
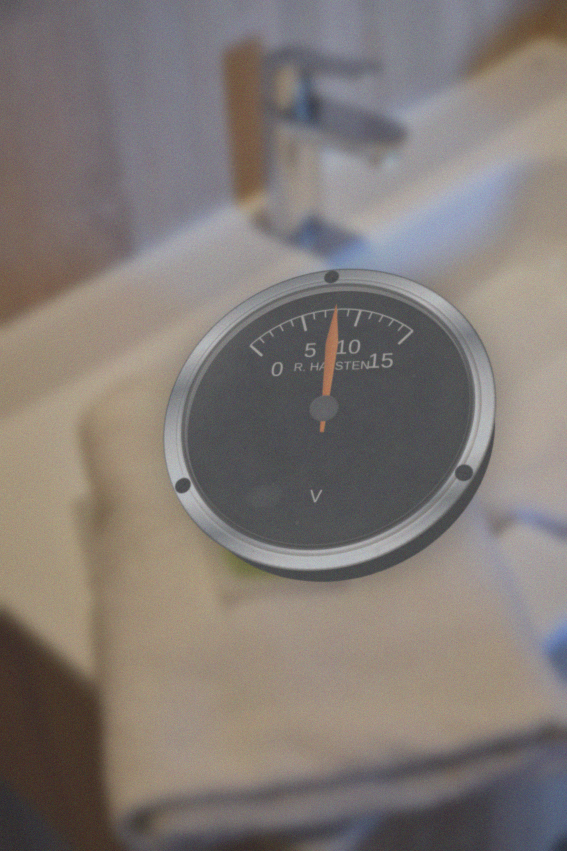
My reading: 8 V
